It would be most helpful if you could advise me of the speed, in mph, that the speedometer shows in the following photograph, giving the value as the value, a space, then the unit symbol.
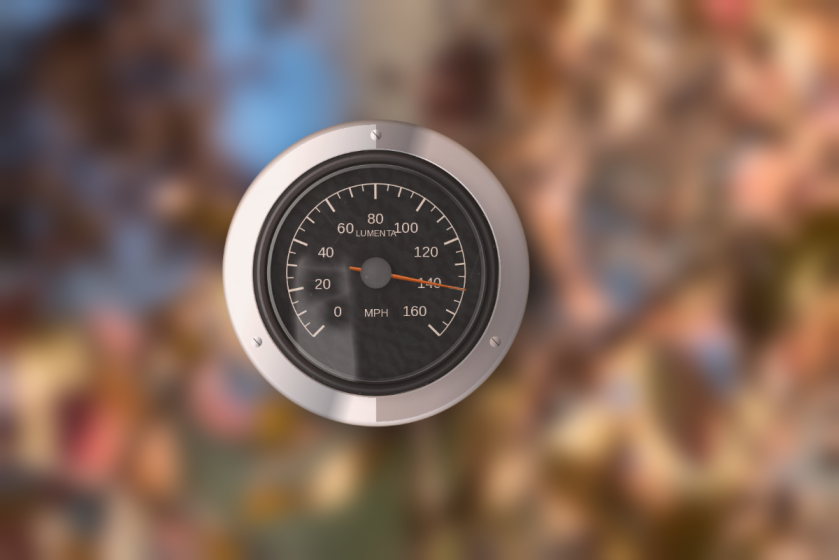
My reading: 140 mph
